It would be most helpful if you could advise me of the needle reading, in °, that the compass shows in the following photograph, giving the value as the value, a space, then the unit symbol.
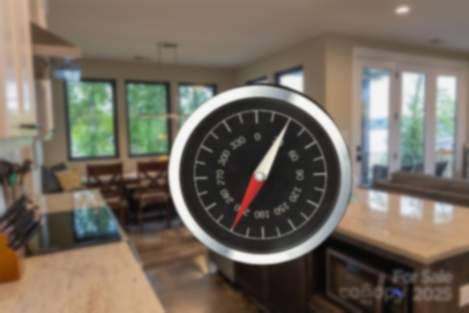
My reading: 210 °
